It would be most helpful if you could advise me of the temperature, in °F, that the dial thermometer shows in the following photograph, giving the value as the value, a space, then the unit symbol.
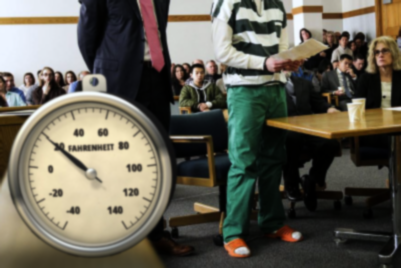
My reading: 20 °F
